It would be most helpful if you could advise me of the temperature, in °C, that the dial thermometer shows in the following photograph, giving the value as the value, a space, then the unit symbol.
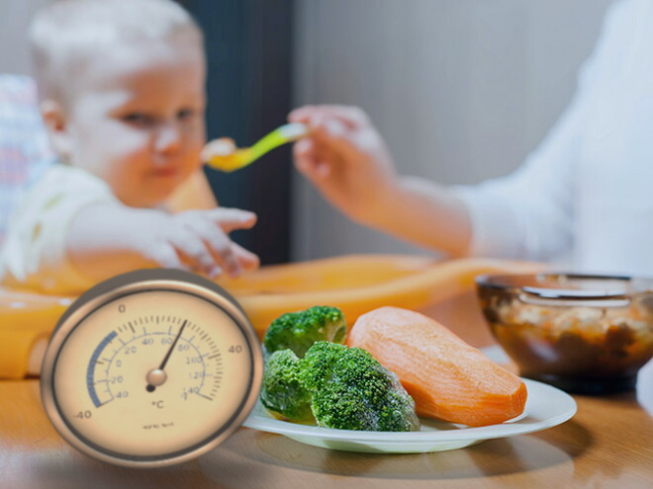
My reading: 20 °C
